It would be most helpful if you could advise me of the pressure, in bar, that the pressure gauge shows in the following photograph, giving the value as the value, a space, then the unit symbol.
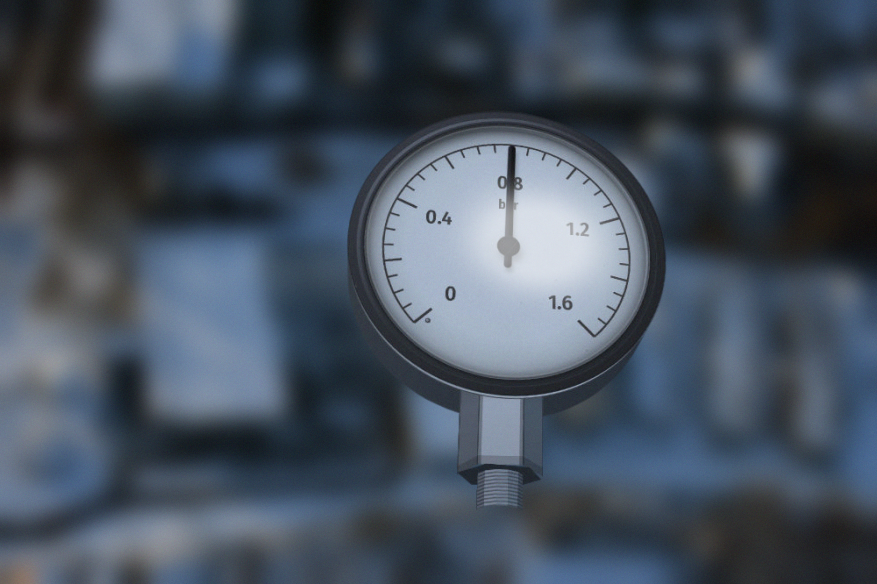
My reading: 0.8 bar
